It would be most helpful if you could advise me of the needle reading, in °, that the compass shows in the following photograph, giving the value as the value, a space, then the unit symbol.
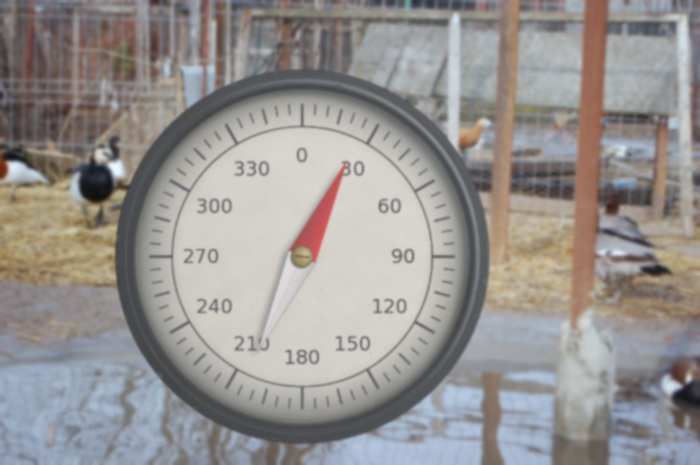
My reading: 25 °
